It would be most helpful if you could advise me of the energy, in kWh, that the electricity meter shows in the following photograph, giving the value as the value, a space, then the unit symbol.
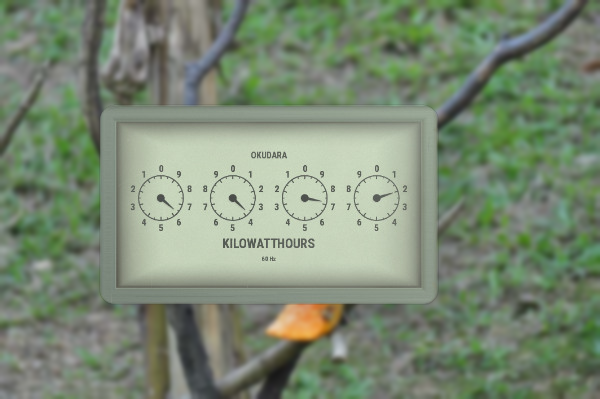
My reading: 6372 kWh
